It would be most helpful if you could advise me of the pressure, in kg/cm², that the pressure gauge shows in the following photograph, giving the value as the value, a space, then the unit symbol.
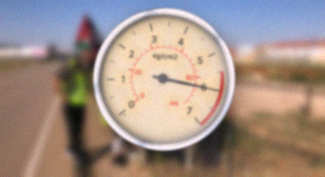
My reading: 6 kg/cm²
